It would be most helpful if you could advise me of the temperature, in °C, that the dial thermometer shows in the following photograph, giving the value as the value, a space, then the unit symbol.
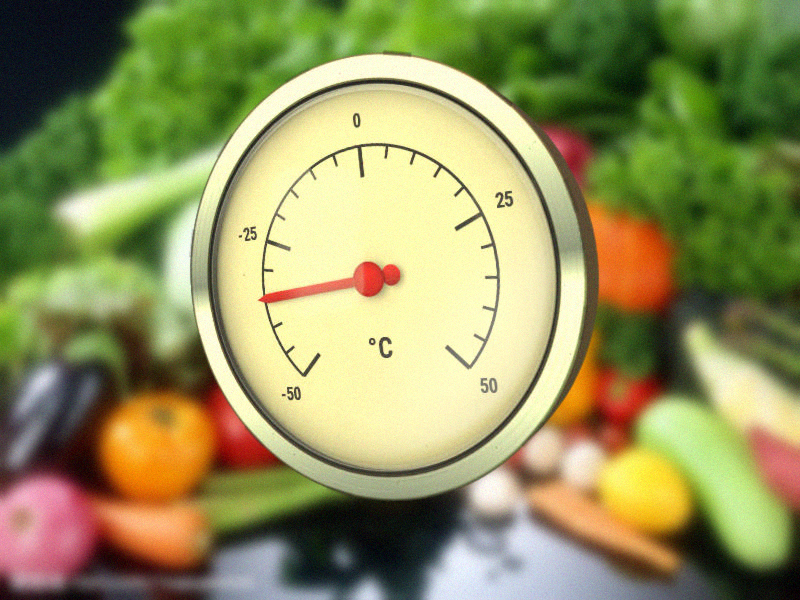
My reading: -35 °C
